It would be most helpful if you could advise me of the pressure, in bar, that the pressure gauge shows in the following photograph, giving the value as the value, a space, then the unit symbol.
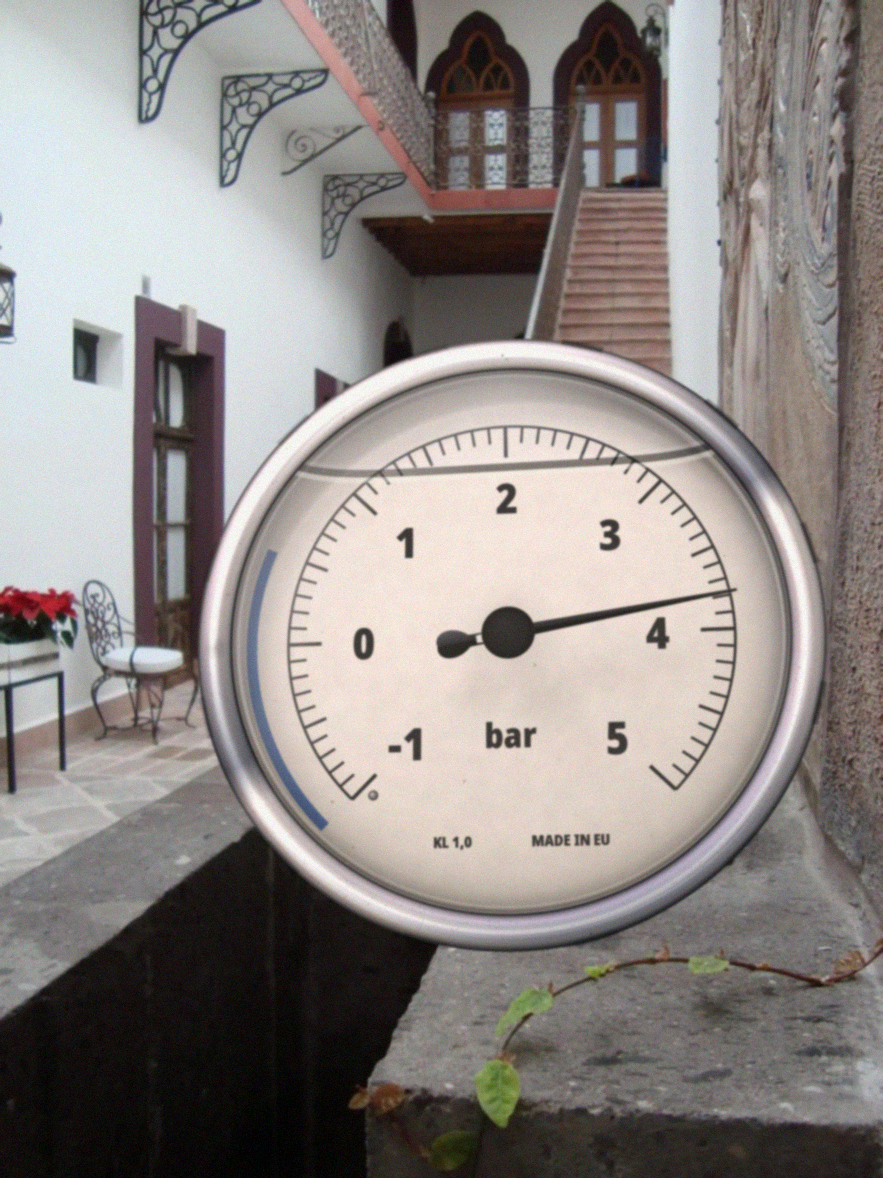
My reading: 3.8 bar
